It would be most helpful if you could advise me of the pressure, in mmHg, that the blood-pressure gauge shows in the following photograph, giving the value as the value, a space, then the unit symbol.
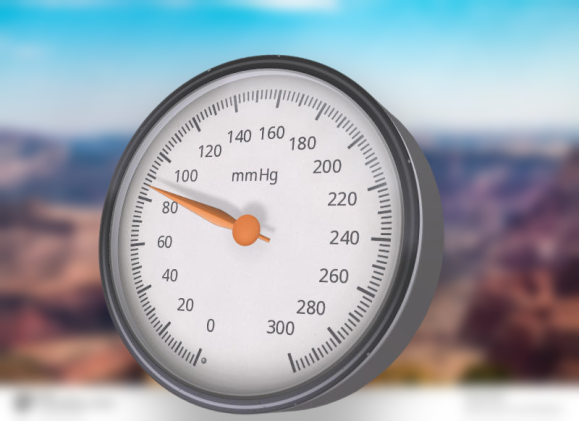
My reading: 86 mmHg
